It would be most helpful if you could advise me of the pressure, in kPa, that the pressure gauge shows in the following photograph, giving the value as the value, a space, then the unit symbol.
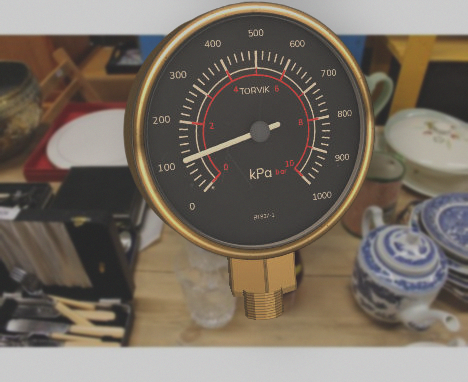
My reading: 100 kPa
